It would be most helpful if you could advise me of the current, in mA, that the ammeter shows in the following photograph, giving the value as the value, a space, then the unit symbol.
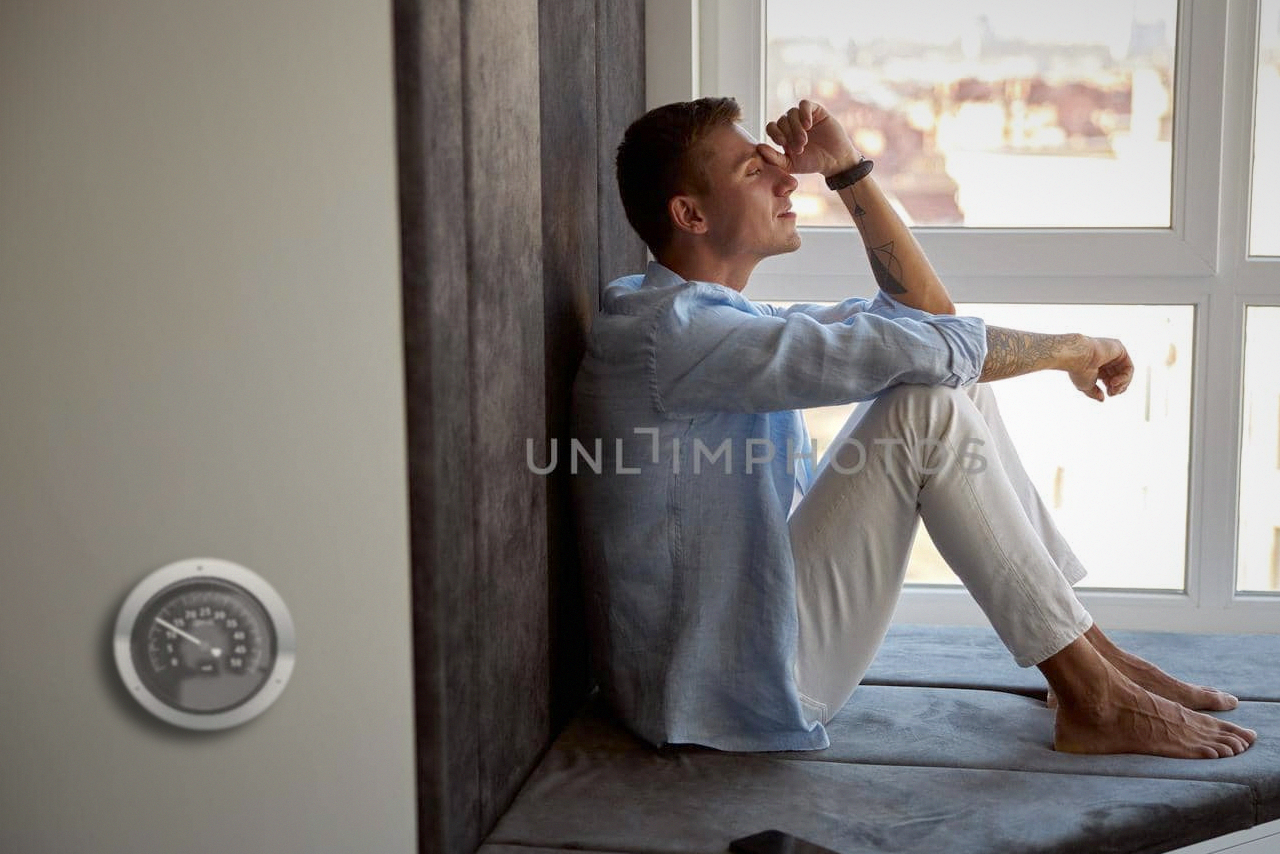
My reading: 12.5 mA
